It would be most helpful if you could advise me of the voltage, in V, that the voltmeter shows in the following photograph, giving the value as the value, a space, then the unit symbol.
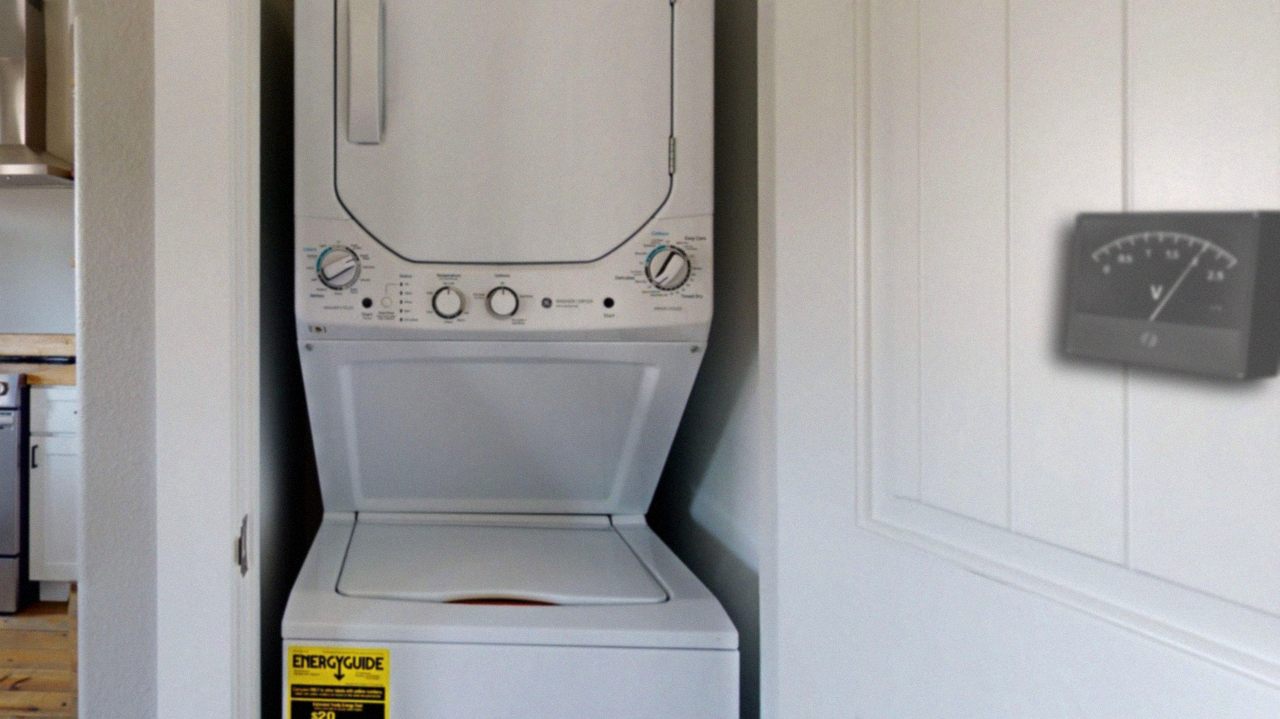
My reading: 2 V
